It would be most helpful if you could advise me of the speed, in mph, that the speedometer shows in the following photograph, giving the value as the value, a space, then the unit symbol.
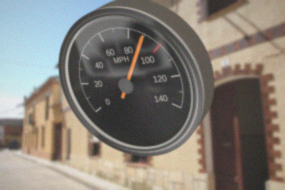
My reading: 90 mph
